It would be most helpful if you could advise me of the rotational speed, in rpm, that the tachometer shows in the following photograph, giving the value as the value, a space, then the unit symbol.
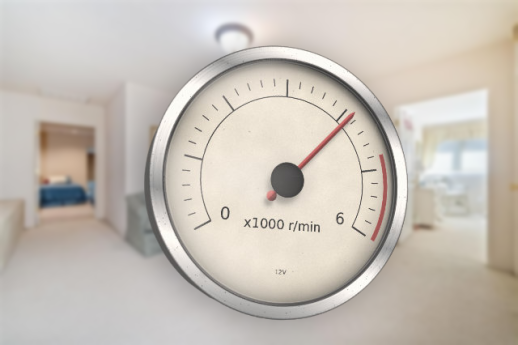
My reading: 4100 rpm
